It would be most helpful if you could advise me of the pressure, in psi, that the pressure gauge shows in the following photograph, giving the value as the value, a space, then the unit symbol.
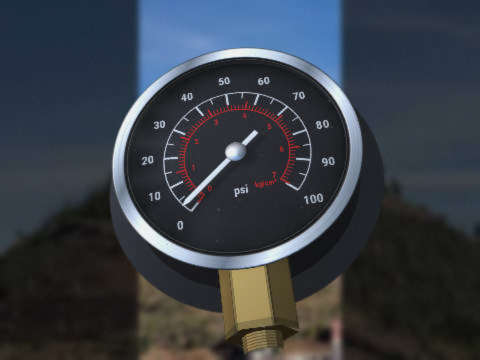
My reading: 2.5 psi
